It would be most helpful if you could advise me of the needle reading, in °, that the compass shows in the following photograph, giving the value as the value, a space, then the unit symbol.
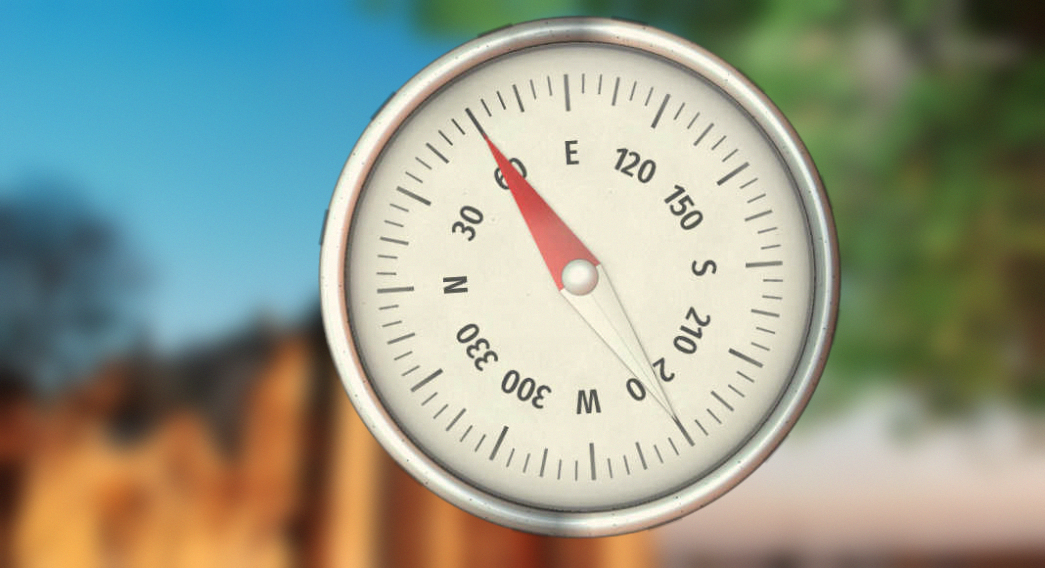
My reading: 60 °
